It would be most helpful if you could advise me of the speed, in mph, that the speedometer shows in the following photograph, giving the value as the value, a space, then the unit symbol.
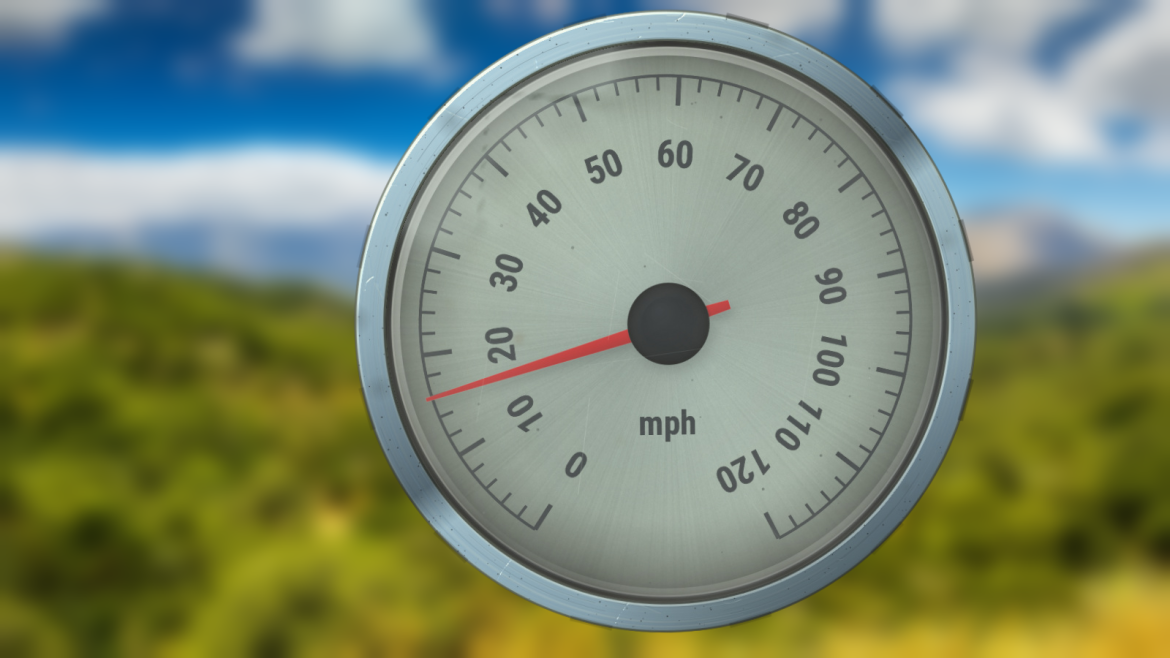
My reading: 16 mph
